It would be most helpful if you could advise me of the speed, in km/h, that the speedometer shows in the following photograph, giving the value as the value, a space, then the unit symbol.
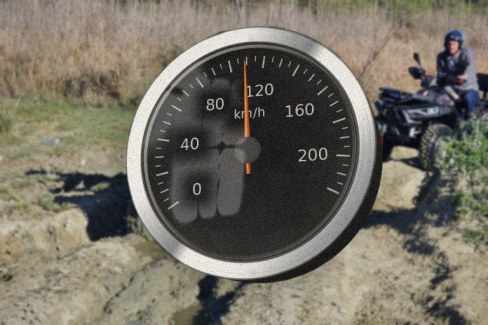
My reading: 110 km/h
